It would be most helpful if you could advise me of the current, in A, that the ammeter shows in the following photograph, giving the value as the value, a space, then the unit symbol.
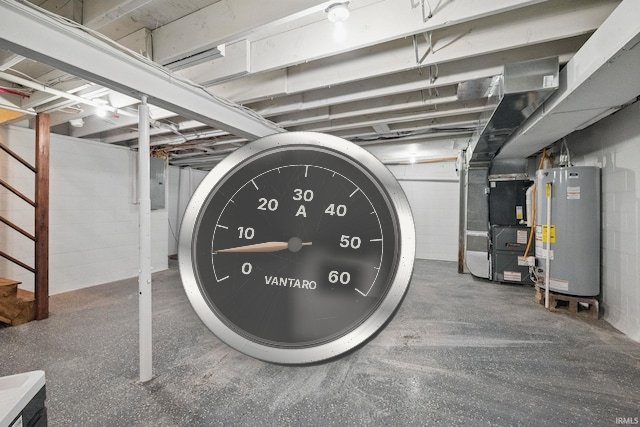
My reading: 5 A
